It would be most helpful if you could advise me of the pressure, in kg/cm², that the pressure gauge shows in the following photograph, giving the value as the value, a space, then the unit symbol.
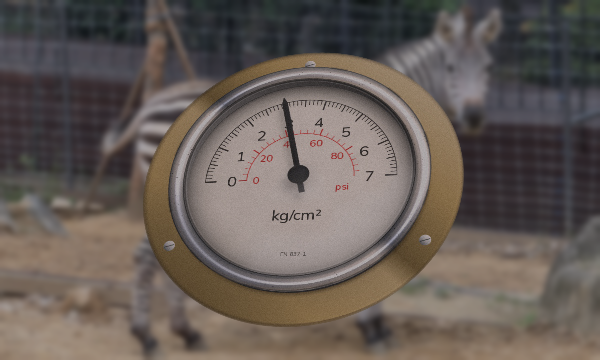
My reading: 3 kg/cm²
